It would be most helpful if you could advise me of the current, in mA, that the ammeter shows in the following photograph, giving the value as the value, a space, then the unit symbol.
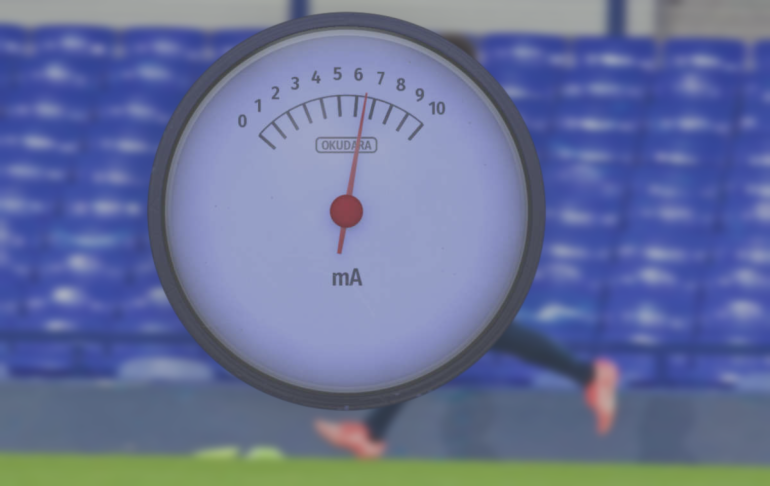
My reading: 6.5 mA
